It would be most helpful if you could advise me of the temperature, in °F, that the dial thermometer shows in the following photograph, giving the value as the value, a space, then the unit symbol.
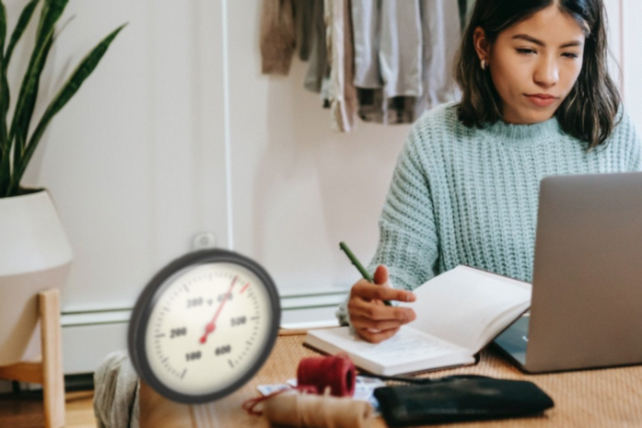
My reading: 400 °F
